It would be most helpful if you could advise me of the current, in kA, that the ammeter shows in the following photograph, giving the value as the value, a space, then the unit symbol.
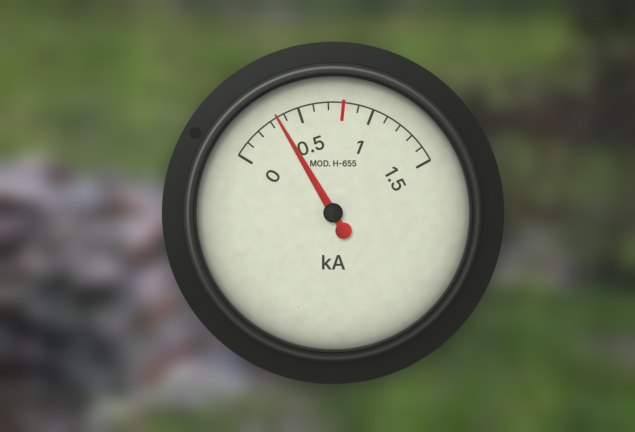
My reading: 0.35 kA
